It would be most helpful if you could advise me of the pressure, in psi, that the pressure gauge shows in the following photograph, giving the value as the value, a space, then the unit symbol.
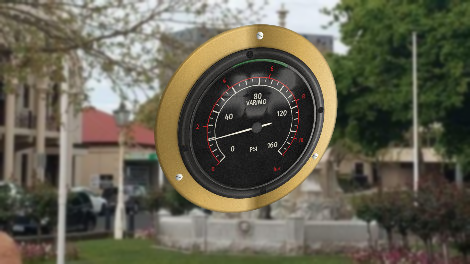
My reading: 20 psi
